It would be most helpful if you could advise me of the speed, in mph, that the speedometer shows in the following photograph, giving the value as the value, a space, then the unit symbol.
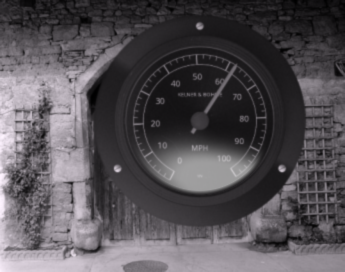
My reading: 62 mph
